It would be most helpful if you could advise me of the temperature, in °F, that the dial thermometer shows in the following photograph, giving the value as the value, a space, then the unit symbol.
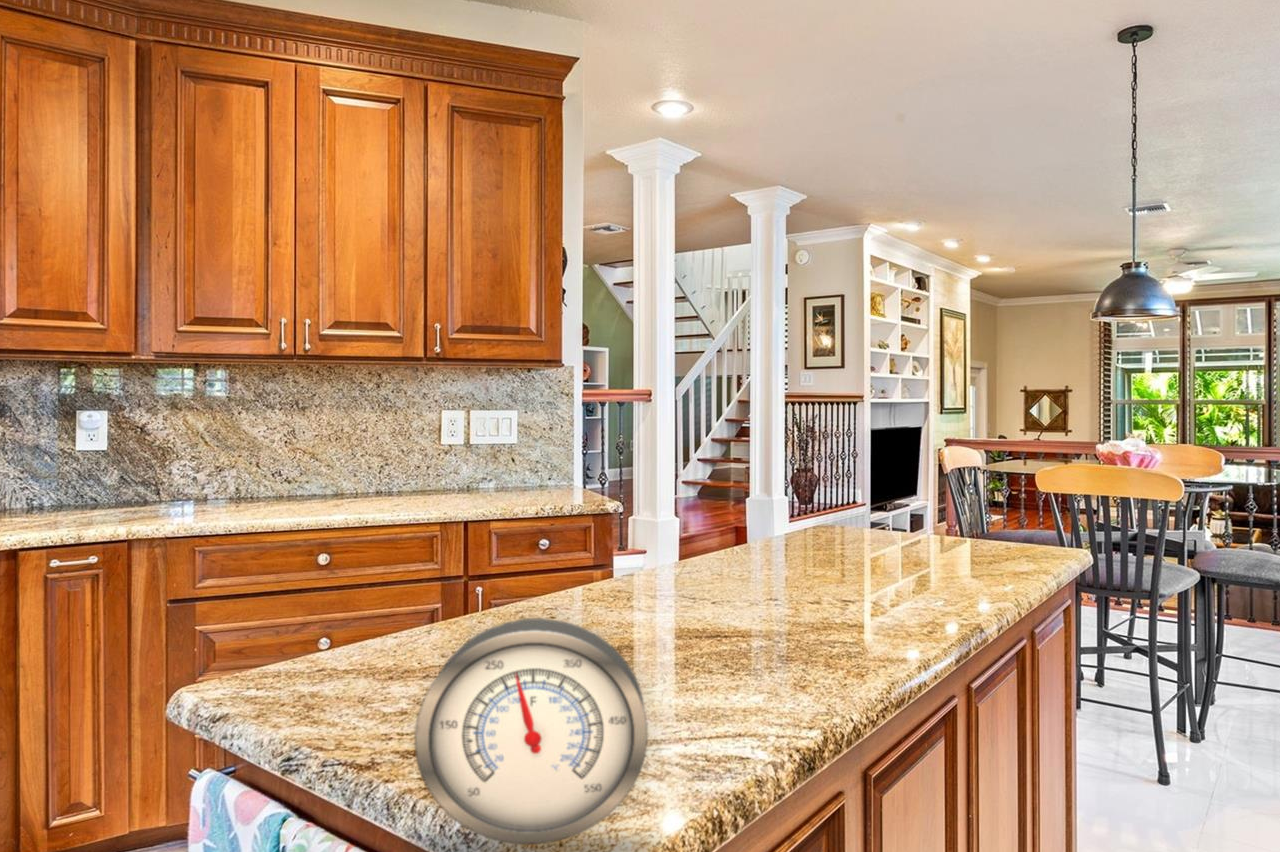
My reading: 275 °F
